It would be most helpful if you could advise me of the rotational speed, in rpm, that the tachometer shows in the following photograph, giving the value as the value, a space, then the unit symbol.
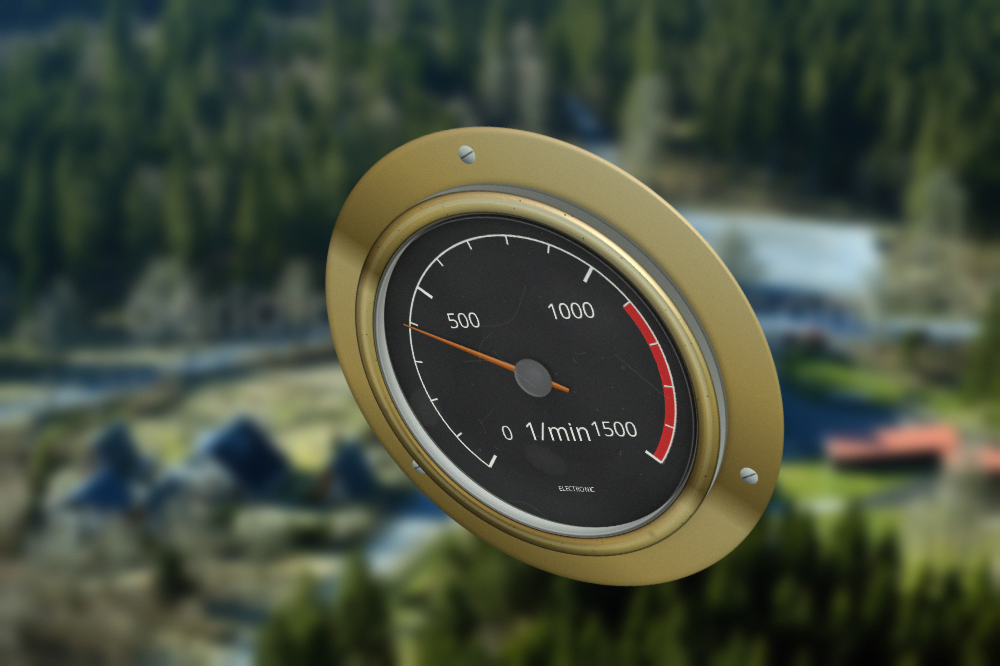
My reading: 400 rpm
